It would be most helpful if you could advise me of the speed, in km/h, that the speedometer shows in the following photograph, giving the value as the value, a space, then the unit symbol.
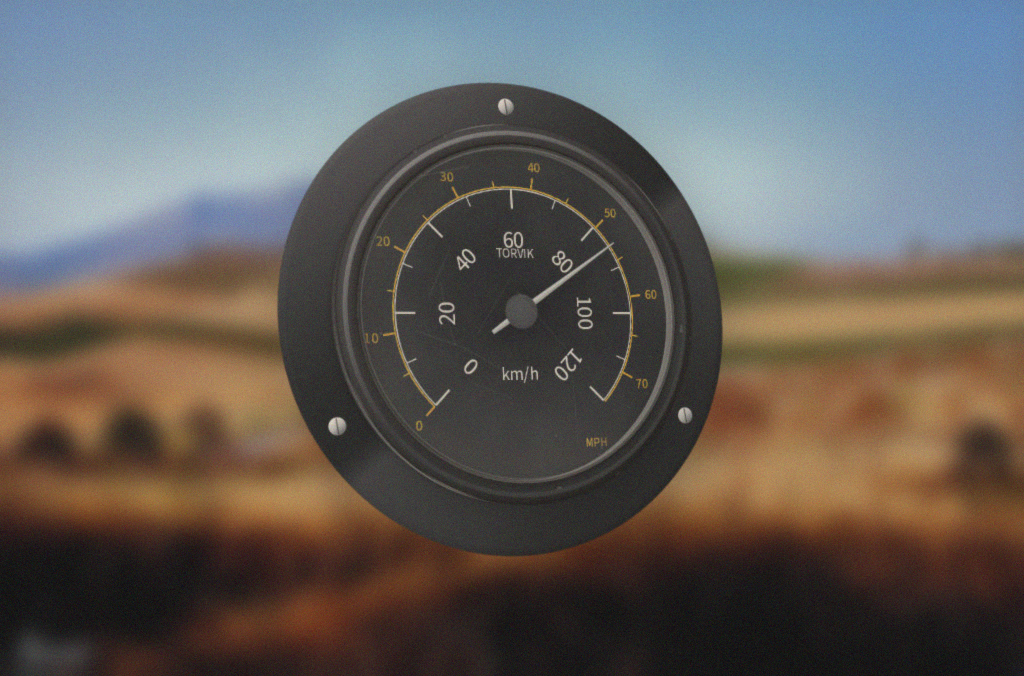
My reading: 85 km/h
